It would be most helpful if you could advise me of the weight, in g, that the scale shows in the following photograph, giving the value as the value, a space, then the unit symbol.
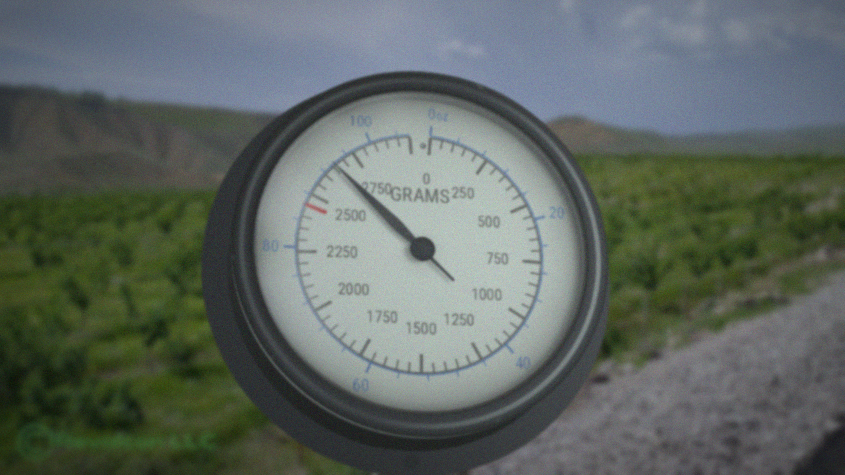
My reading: 2650 g
